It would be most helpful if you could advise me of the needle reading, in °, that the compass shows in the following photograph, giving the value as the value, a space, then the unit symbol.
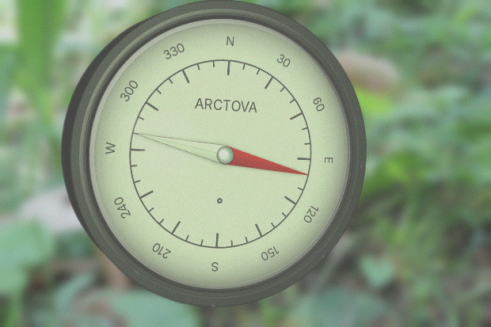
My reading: 100 °
